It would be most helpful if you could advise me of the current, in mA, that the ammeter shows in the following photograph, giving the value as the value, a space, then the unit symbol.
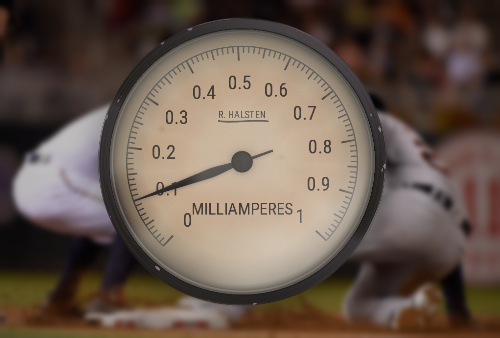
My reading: 0.1 mA
